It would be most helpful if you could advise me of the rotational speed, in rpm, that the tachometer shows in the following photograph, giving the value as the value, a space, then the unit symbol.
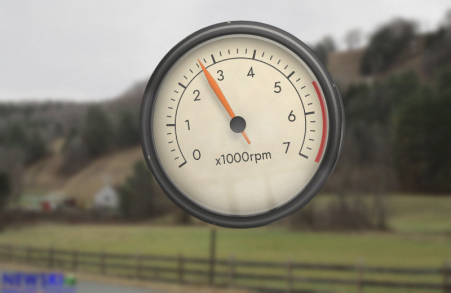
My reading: 2700 rpm
